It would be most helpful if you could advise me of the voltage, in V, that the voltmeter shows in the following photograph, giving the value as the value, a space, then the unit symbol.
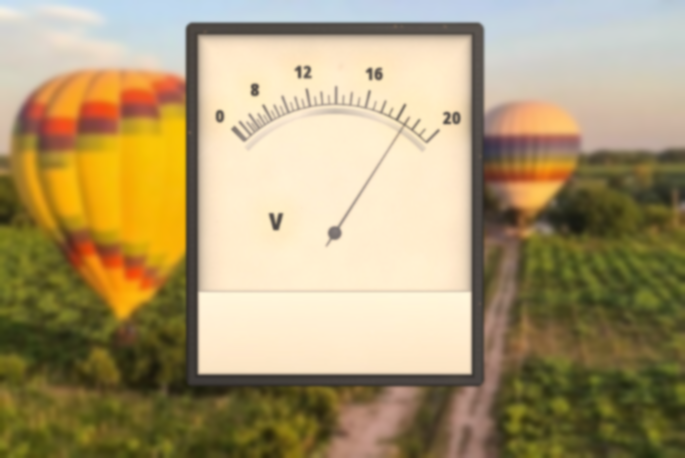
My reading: 18.5 V
